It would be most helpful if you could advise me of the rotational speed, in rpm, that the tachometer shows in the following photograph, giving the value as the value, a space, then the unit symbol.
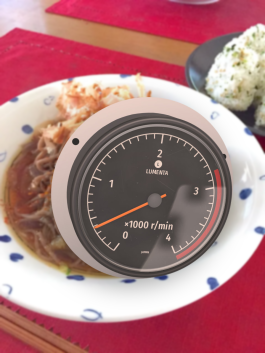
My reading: 400 rpm
